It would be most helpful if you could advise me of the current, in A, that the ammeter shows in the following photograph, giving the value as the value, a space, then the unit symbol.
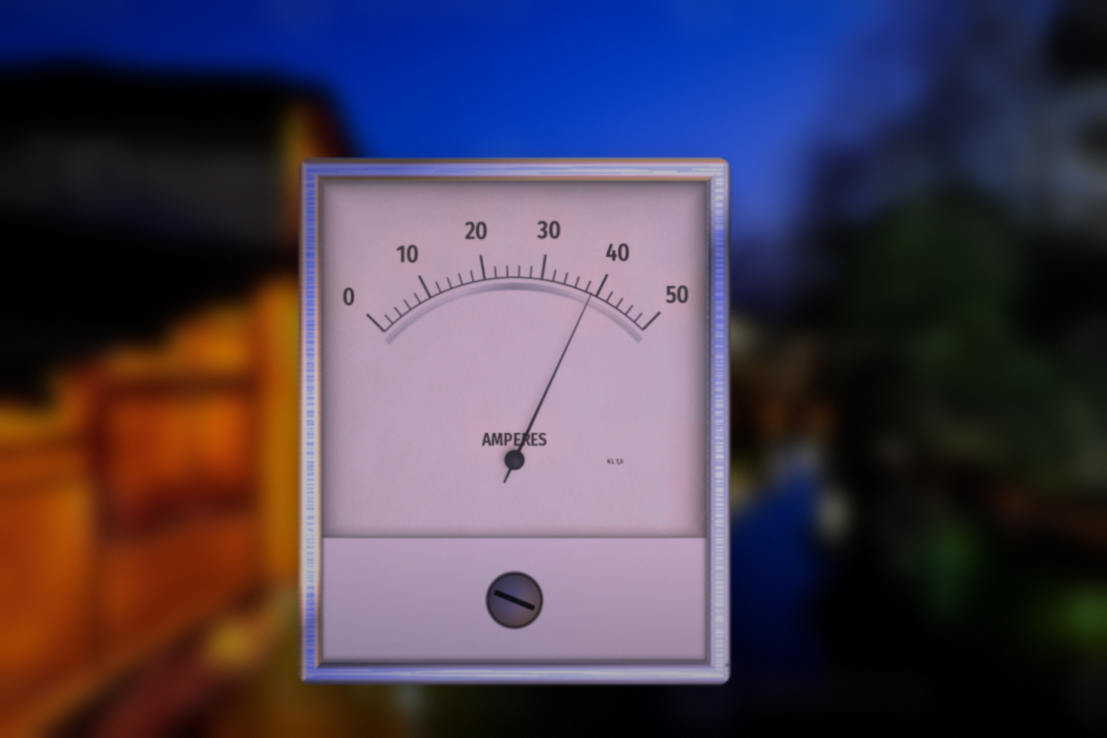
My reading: 39 A
